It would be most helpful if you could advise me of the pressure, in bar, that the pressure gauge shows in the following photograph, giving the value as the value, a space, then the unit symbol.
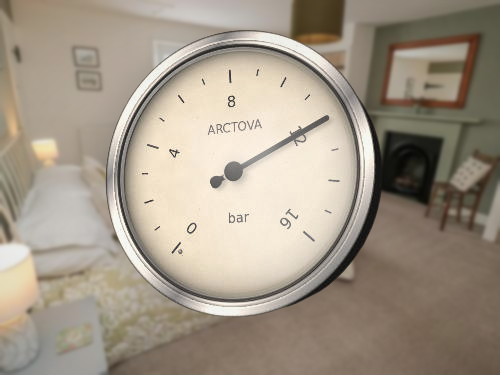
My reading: 12 bar
